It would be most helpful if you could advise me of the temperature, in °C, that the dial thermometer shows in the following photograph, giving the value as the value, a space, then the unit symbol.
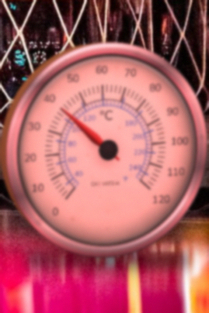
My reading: 40 °C
